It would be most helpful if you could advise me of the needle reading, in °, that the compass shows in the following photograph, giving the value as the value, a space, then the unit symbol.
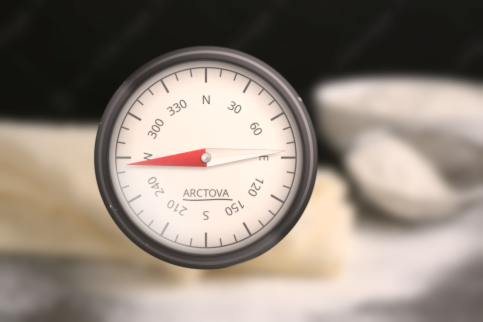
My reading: 265 °
